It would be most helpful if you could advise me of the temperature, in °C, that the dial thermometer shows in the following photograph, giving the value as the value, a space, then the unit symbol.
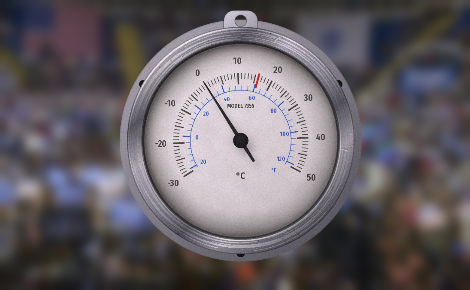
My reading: 0 °C
